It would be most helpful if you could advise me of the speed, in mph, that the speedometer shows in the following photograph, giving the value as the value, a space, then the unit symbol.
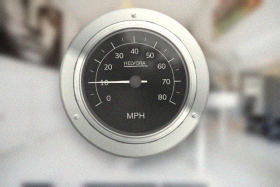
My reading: 10 mph
